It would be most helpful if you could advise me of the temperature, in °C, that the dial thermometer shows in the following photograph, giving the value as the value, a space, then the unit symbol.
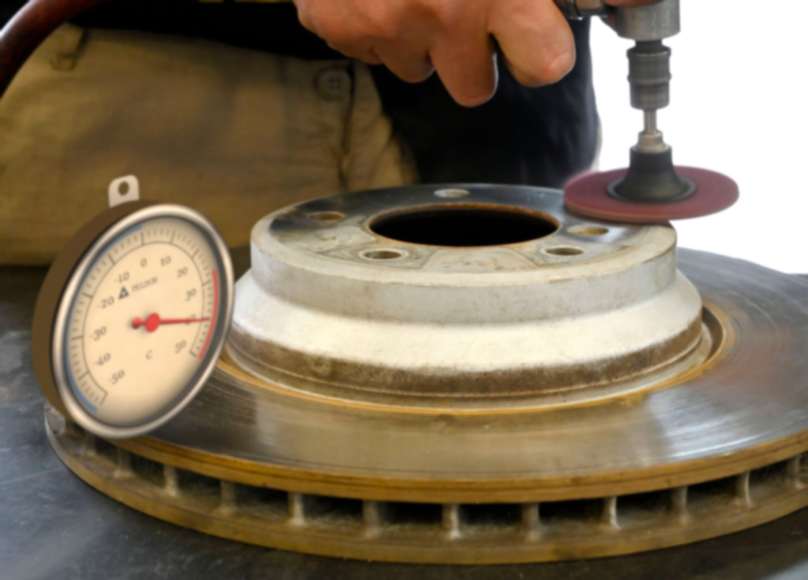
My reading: 40 °C
